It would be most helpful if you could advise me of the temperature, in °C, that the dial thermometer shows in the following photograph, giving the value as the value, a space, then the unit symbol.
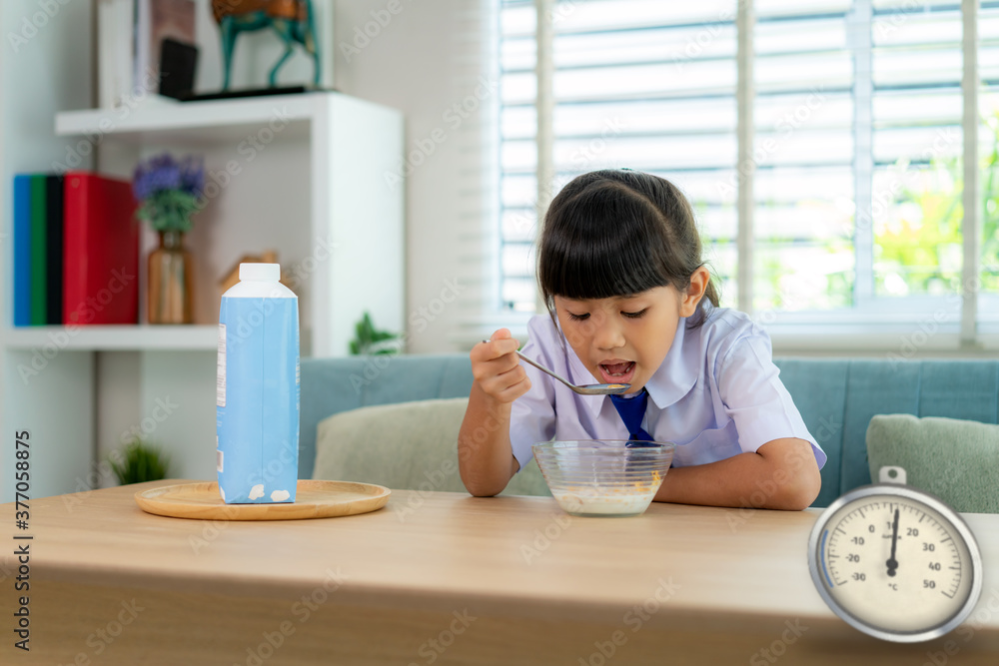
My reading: 12 °C
